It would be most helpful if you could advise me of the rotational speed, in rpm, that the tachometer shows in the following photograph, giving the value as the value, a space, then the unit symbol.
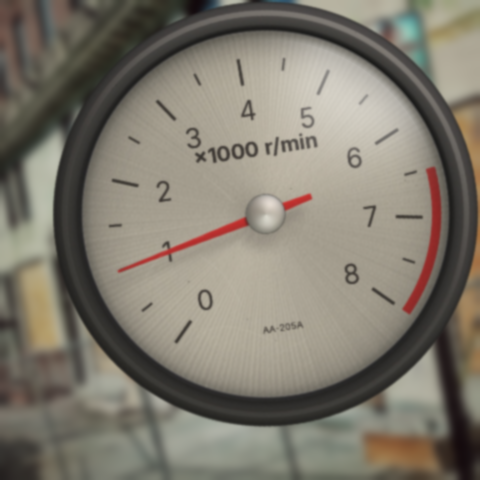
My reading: 1000 rpm
